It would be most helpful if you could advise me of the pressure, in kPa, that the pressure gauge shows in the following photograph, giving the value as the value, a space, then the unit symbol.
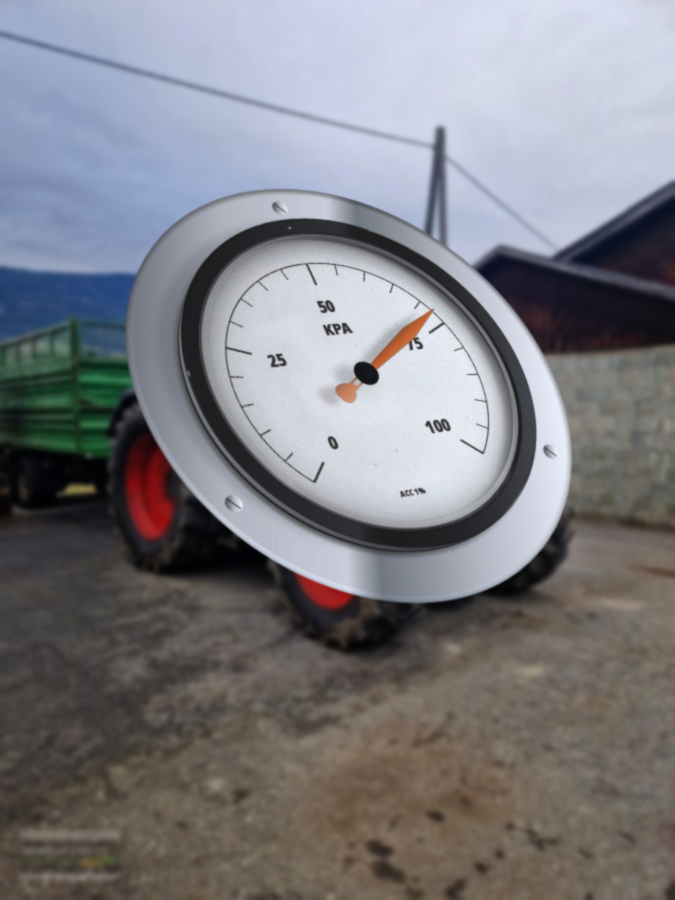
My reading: 72.5 kPa
